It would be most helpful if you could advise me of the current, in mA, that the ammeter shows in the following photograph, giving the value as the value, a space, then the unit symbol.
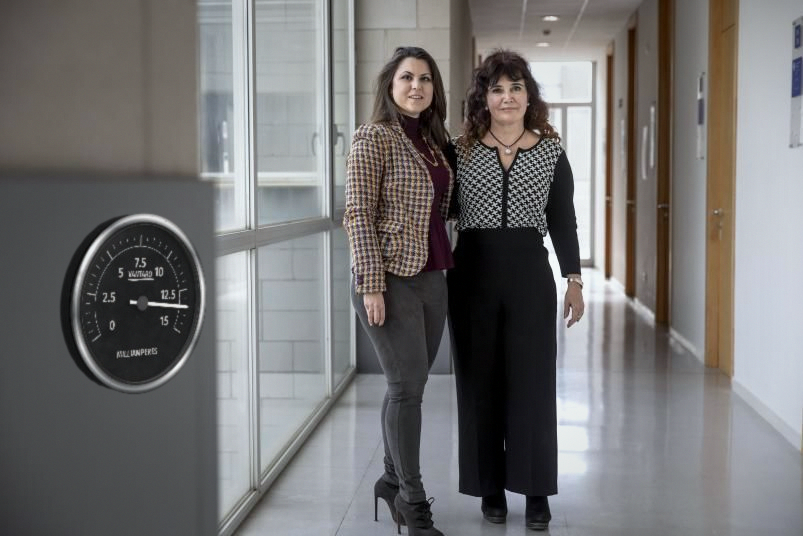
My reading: 13.5 mA
